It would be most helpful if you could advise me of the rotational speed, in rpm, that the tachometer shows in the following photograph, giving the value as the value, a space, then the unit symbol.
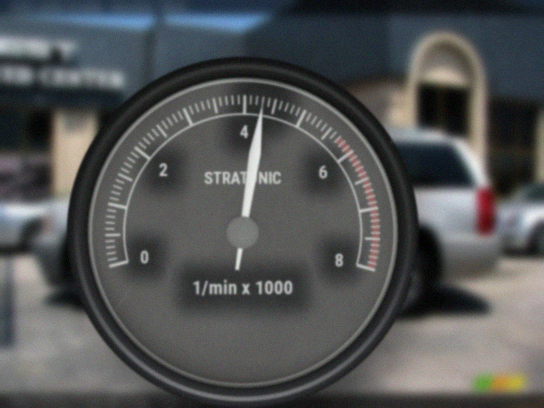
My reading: 4300 rpm
